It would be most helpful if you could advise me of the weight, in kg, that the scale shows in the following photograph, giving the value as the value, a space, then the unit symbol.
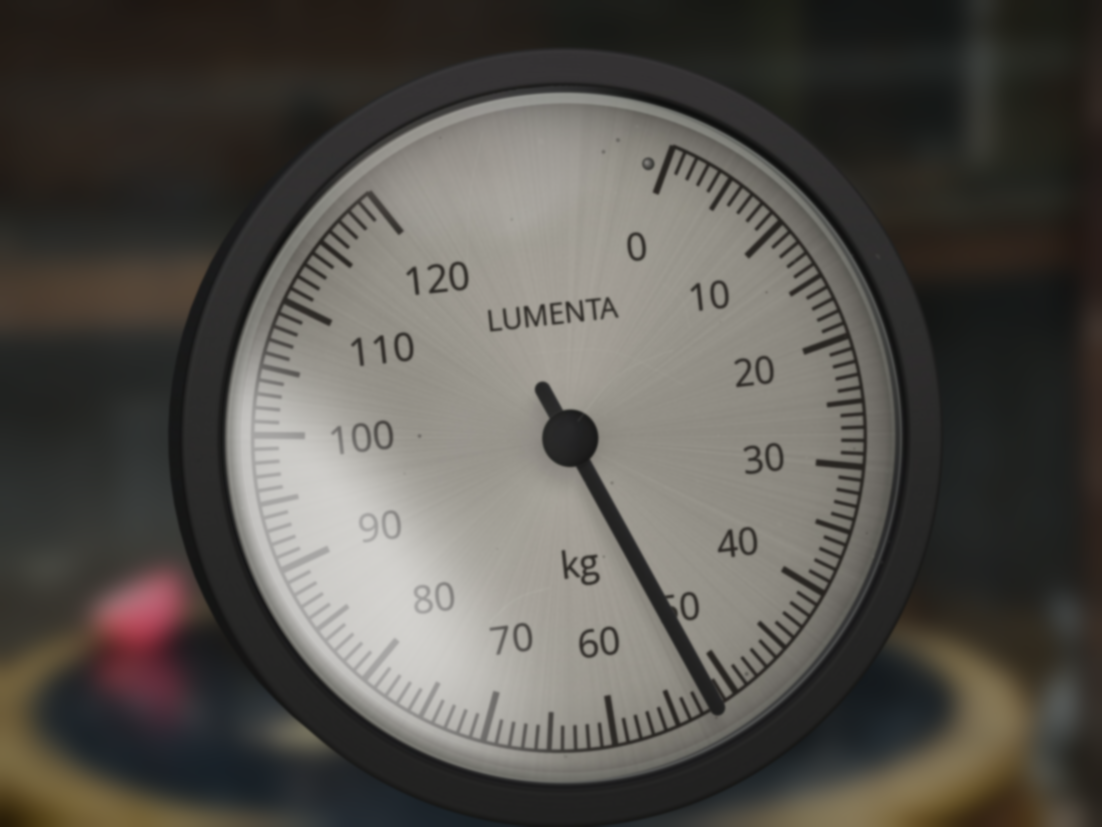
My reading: 52 kg
